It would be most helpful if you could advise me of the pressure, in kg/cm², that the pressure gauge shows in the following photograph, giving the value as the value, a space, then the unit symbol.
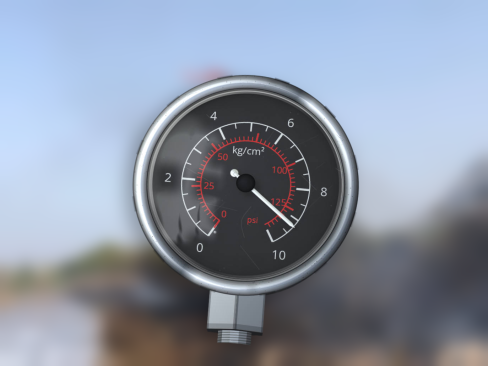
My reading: 9.25 kg/cm²
